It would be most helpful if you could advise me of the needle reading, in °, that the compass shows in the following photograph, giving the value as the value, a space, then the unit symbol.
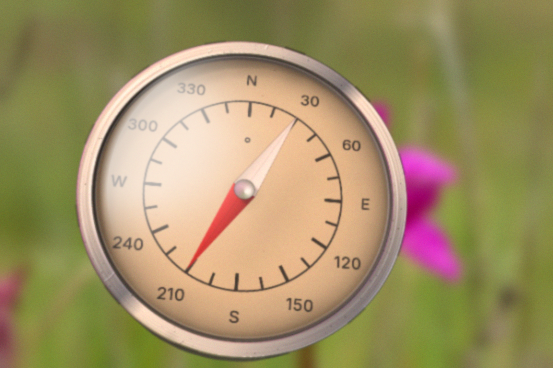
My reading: 210 °
